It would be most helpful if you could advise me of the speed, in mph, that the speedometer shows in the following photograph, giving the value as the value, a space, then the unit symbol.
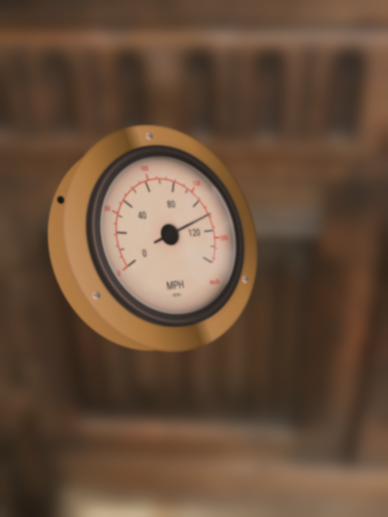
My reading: 110 mph
